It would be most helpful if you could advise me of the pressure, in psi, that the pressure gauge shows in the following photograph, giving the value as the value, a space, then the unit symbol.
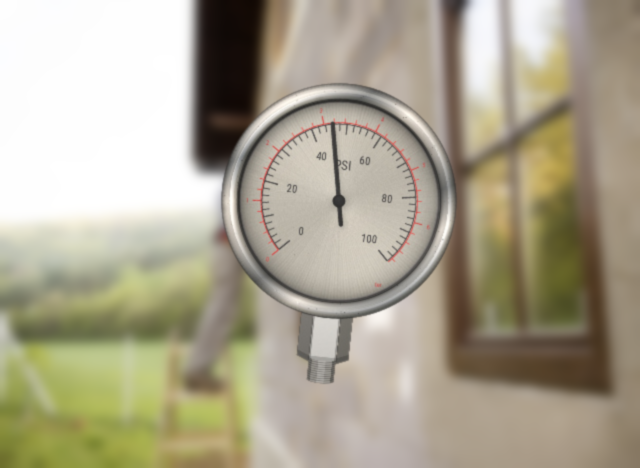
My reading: 46 psi
